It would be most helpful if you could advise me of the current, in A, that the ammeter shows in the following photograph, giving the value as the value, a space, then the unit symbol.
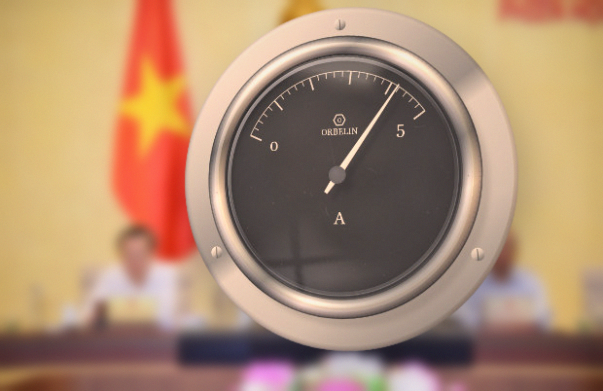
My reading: 4.2 A
